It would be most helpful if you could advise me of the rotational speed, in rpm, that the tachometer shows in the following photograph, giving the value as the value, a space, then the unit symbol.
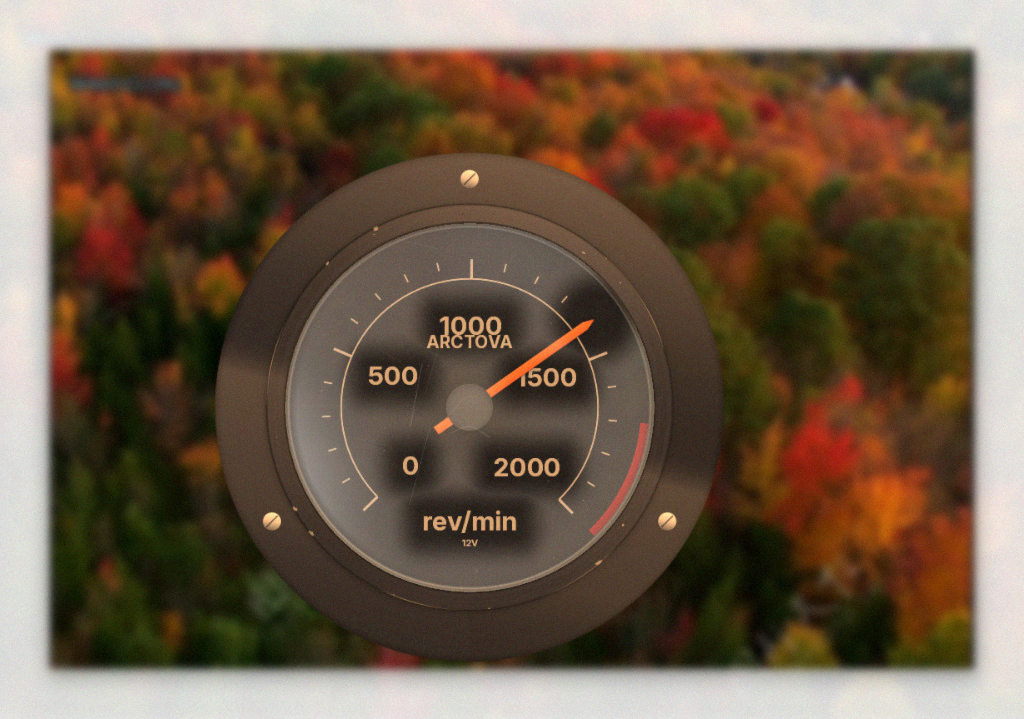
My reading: 1400 rpm
